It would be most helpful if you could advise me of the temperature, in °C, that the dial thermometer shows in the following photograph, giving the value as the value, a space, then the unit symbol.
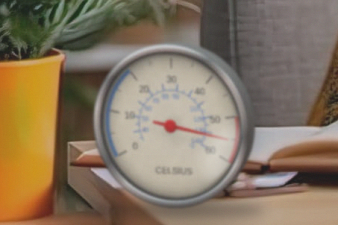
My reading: 55 °C
